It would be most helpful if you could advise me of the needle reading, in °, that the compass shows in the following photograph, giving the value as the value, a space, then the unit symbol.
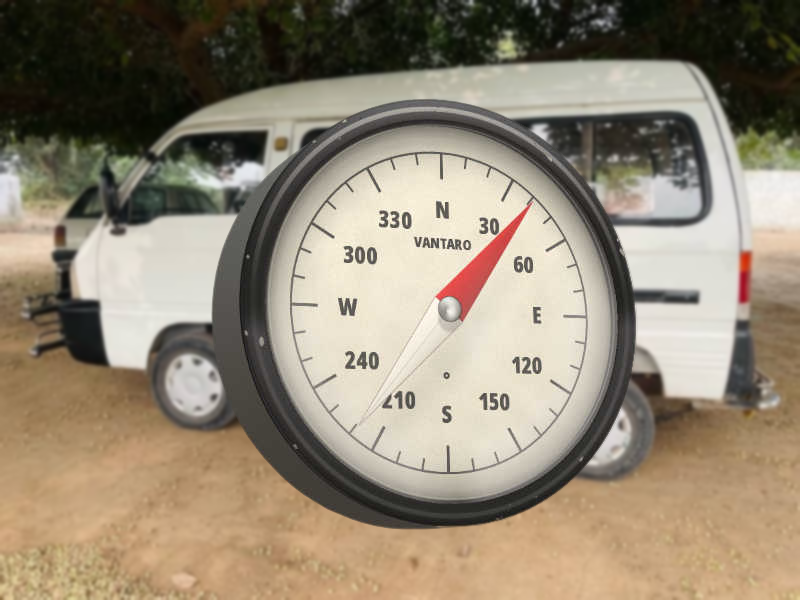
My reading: 40 °
